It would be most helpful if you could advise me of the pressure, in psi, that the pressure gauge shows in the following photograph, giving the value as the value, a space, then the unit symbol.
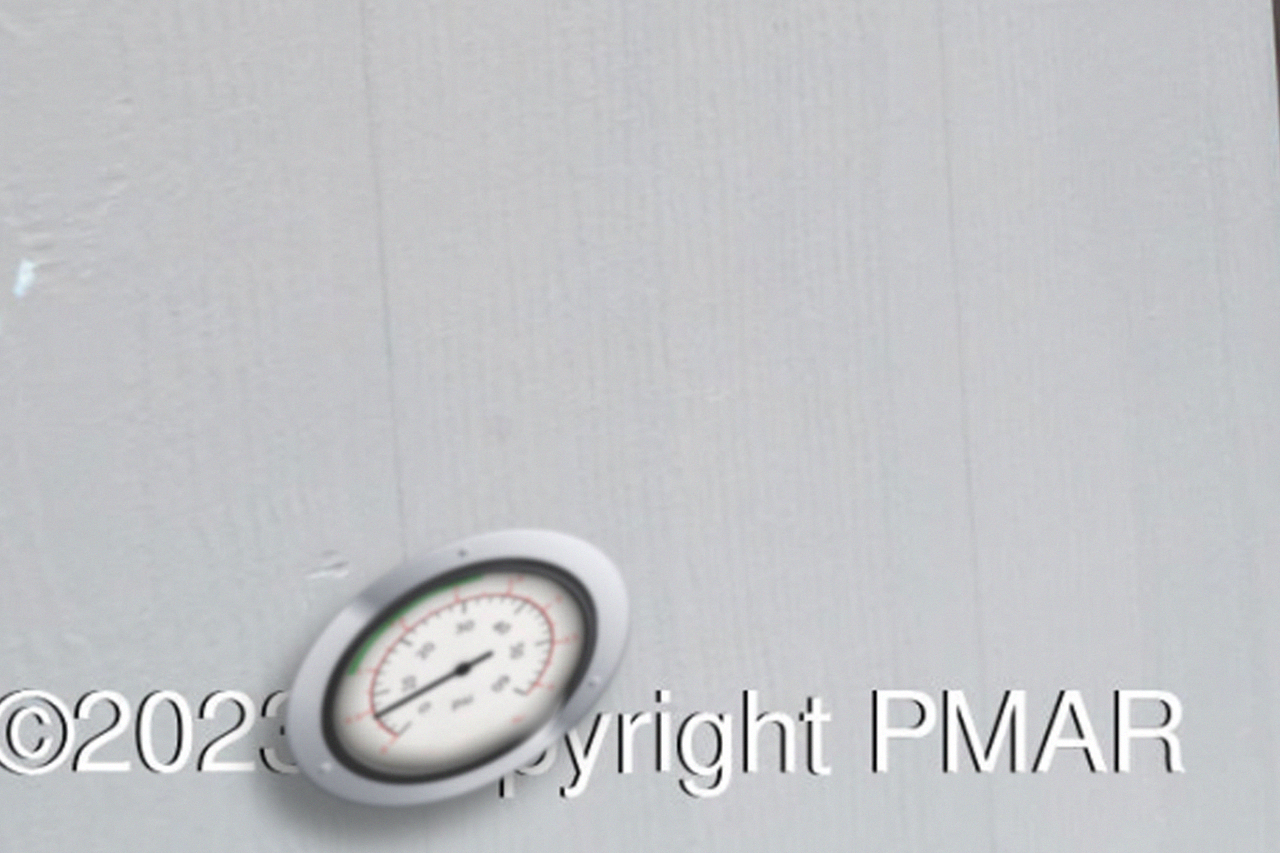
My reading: 6 psi
